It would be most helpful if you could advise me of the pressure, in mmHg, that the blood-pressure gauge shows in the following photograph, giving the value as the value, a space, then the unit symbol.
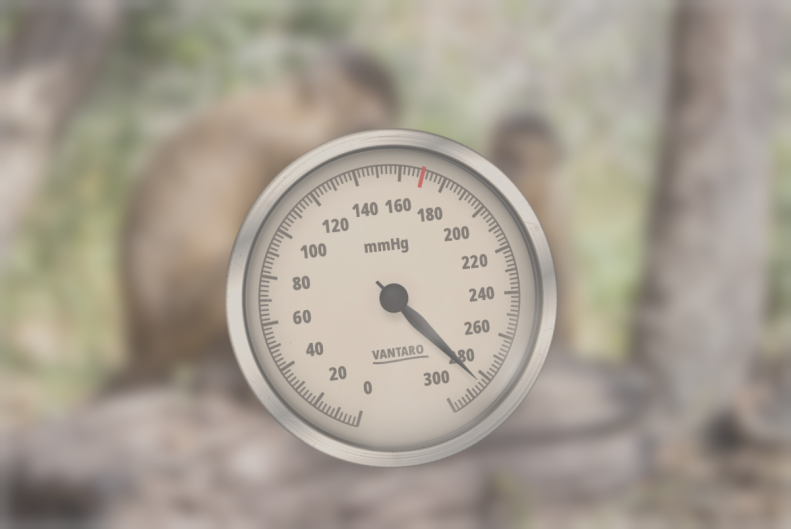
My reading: 284 mmHg
